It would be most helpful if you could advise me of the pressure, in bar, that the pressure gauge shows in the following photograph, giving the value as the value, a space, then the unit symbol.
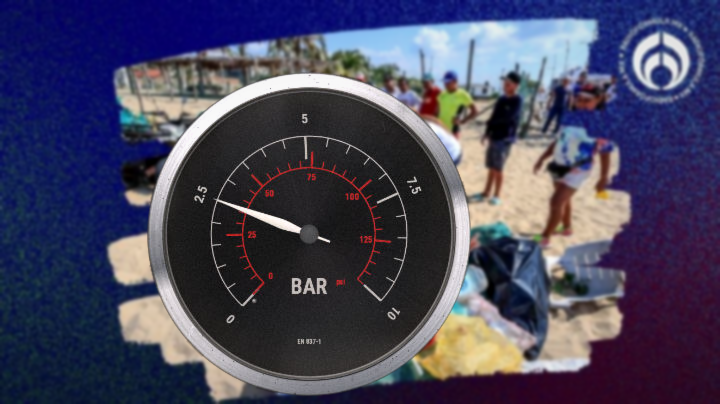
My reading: 2.5 bar
